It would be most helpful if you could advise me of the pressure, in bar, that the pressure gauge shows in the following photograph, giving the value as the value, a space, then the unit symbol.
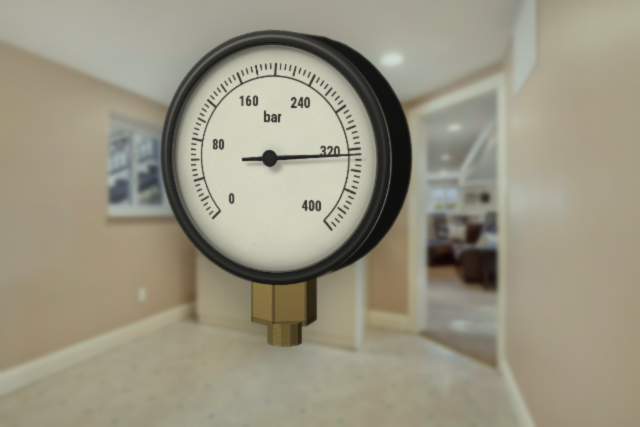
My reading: 325 bar
